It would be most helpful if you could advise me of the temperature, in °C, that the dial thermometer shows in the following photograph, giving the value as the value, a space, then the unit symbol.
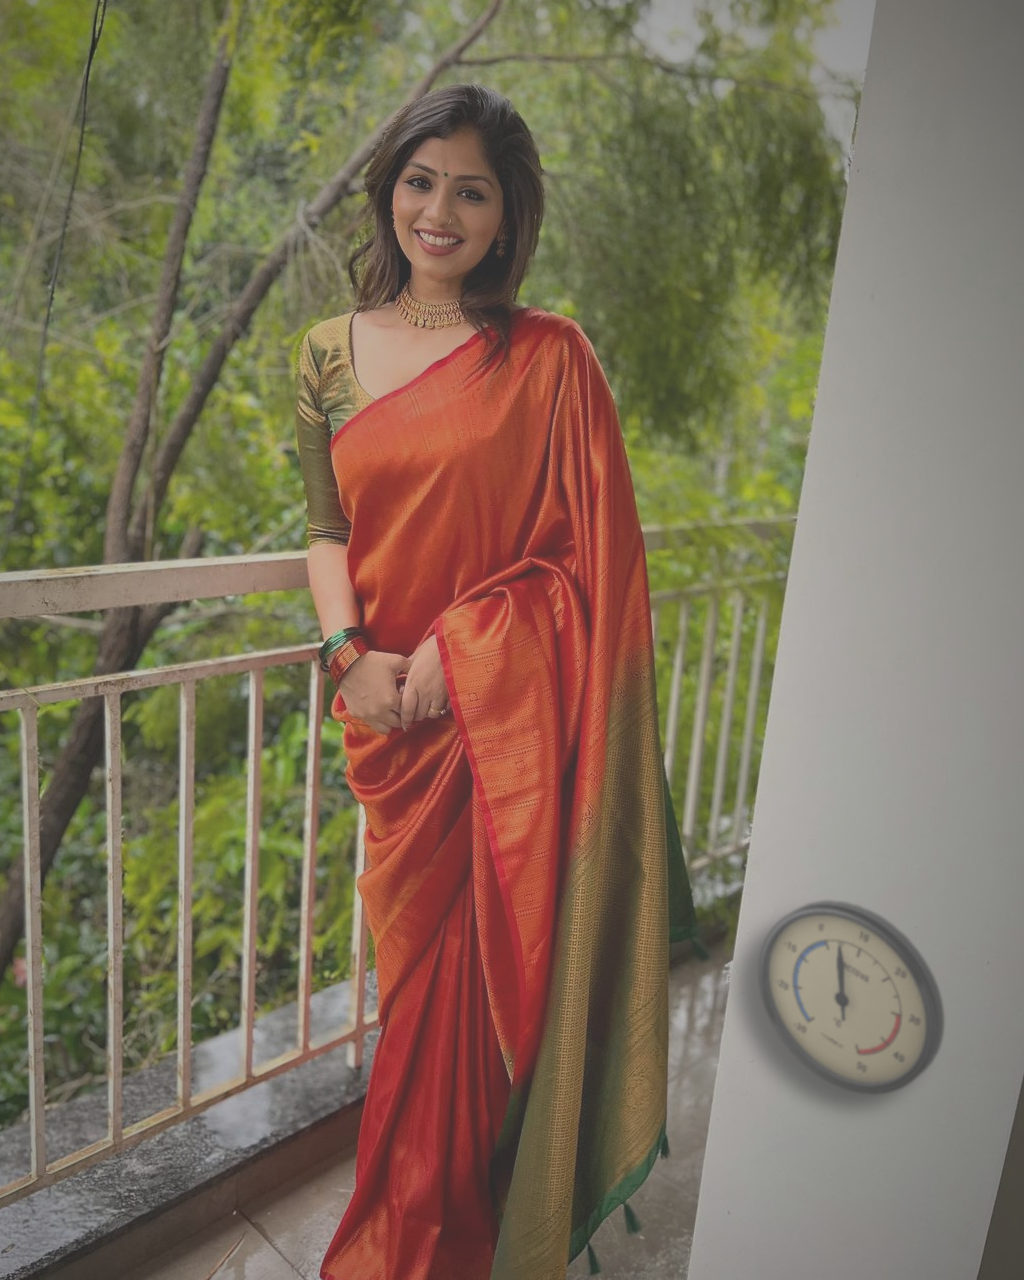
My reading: 5 °C
